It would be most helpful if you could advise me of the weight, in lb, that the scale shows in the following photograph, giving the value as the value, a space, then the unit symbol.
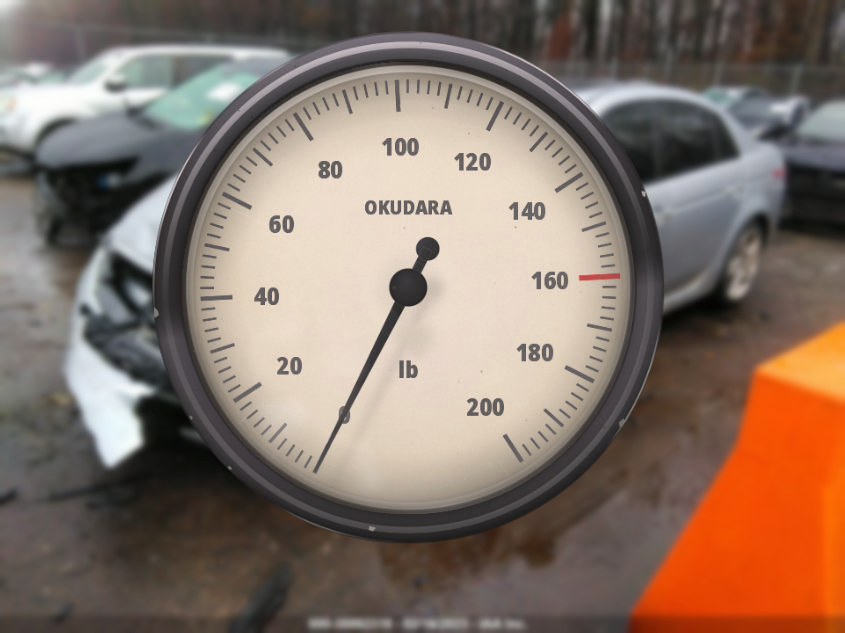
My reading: 0 lb
